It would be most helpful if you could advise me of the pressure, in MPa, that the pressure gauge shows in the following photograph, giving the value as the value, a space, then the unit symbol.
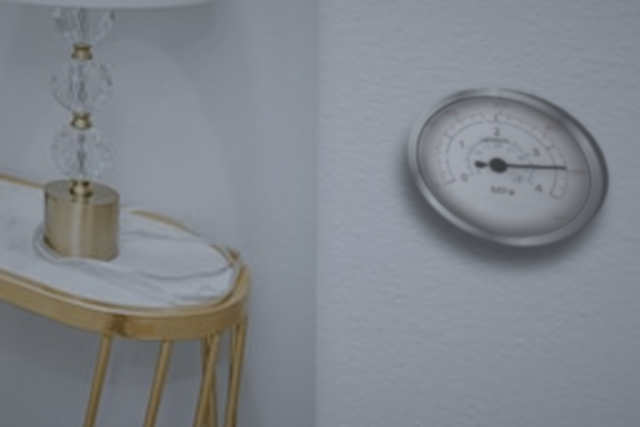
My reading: 3.4 MPa
